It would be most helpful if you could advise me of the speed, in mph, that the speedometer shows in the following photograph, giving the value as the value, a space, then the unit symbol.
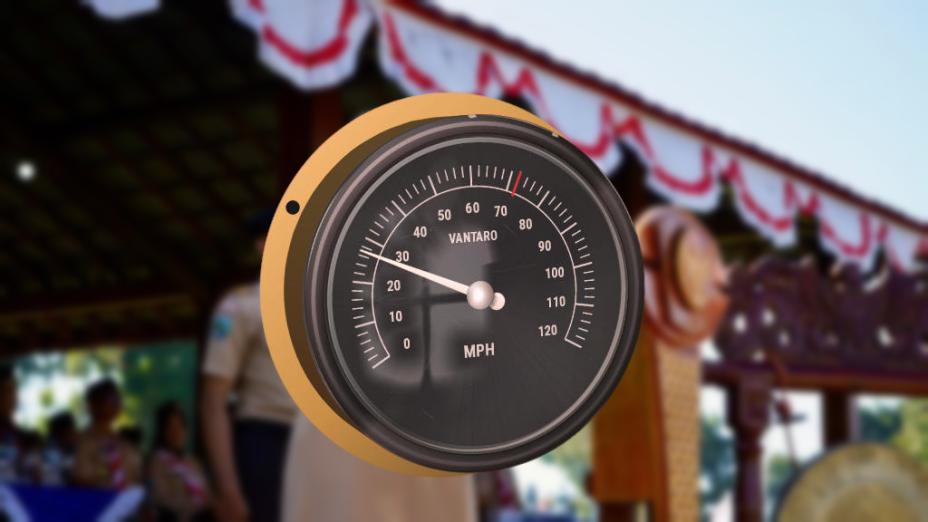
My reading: 27 mph
